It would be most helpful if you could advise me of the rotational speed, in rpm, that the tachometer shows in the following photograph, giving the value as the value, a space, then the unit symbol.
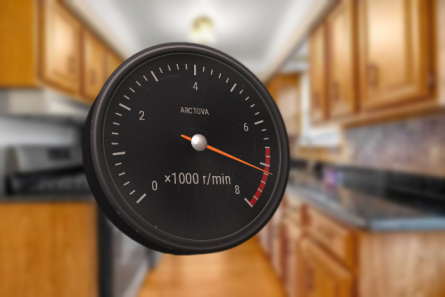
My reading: 7200 rpm
